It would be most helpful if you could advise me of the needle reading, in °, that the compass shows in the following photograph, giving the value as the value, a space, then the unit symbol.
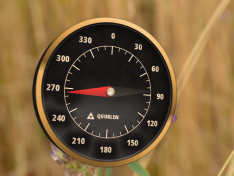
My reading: 265 °
